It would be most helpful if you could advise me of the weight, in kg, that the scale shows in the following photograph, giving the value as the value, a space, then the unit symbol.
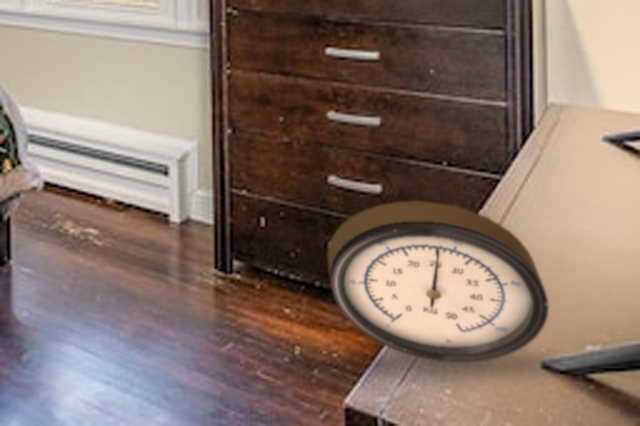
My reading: 25 kg
